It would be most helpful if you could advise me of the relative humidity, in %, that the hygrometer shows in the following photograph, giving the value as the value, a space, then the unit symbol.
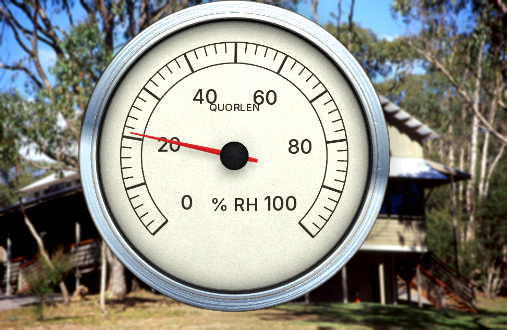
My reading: 21 %
